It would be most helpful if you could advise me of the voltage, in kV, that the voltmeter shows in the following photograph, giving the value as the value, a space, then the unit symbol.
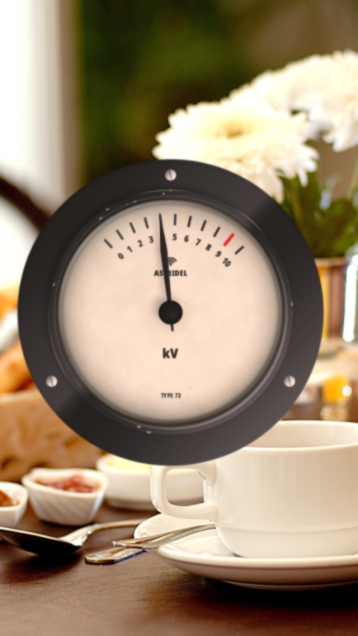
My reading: 4 kV
